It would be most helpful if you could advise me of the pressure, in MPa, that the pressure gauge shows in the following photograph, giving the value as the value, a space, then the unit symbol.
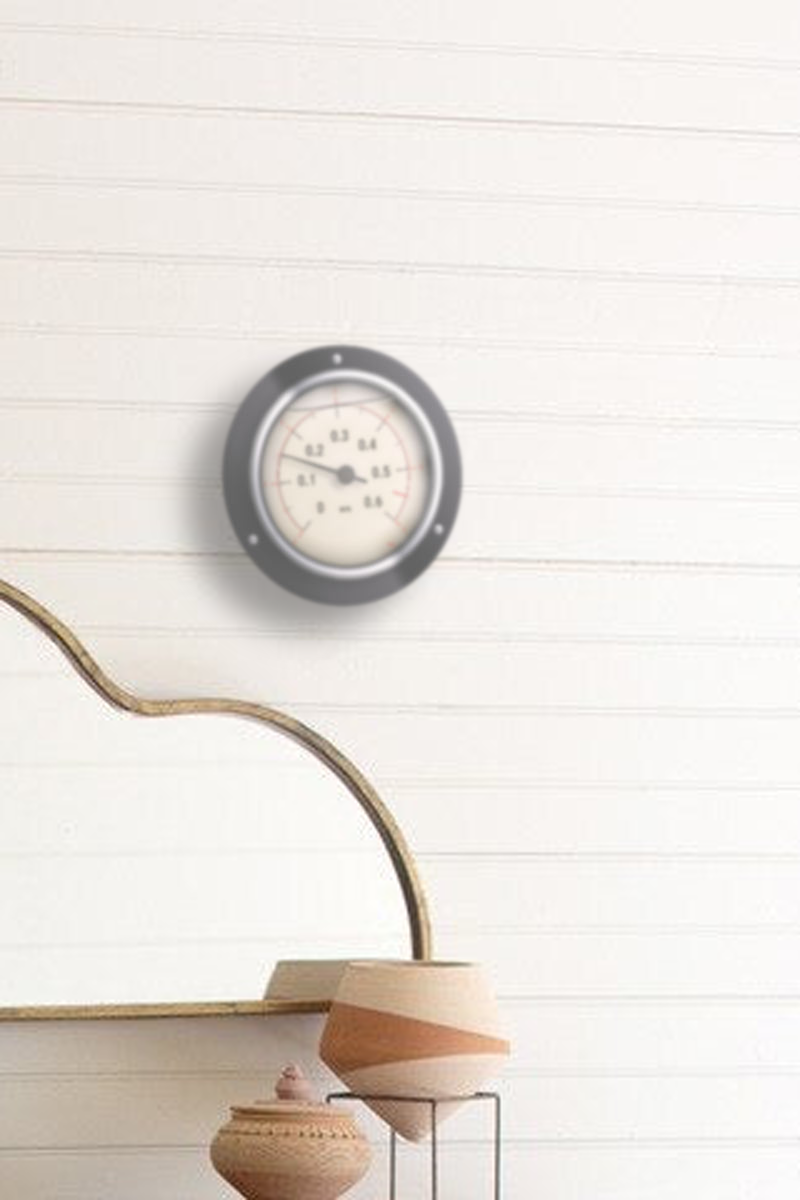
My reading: 0.15 MPa
